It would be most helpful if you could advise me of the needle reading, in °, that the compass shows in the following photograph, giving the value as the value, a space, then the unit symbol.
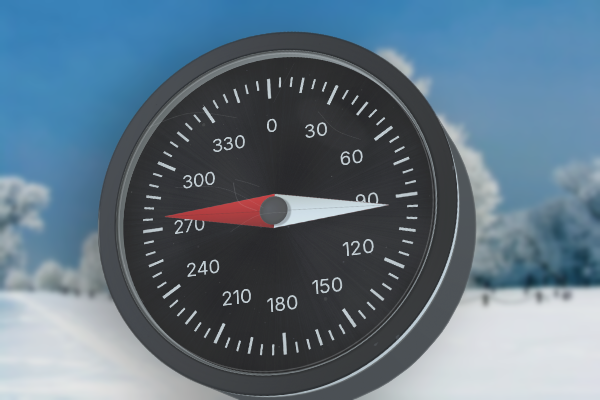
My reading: 275 °
